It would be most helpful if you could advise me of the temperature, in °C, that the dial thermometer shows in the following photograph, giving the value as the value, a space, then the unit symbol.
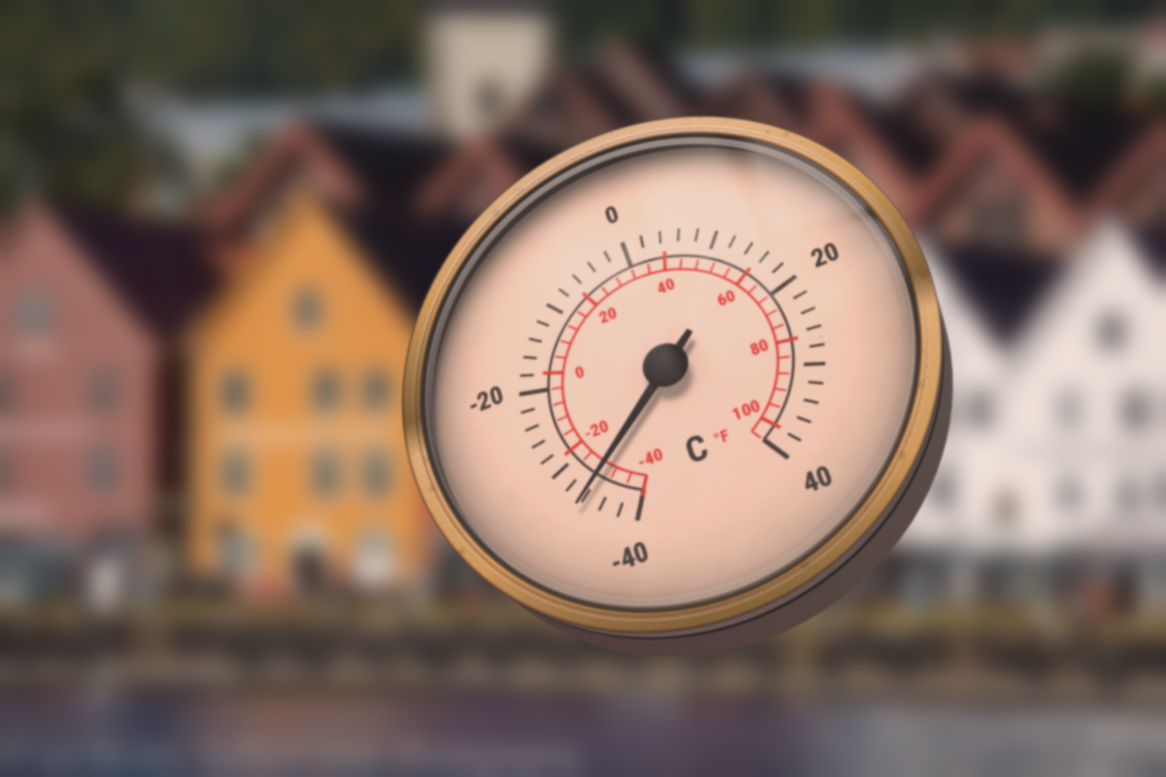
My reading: -34 °C
